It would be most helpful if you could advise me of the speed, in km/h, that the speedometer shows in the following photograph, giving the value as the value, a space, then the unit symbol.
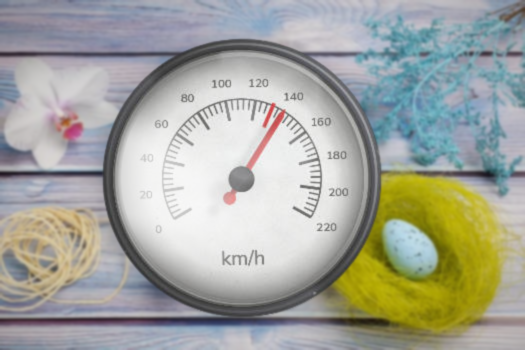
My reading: 140 km/h
